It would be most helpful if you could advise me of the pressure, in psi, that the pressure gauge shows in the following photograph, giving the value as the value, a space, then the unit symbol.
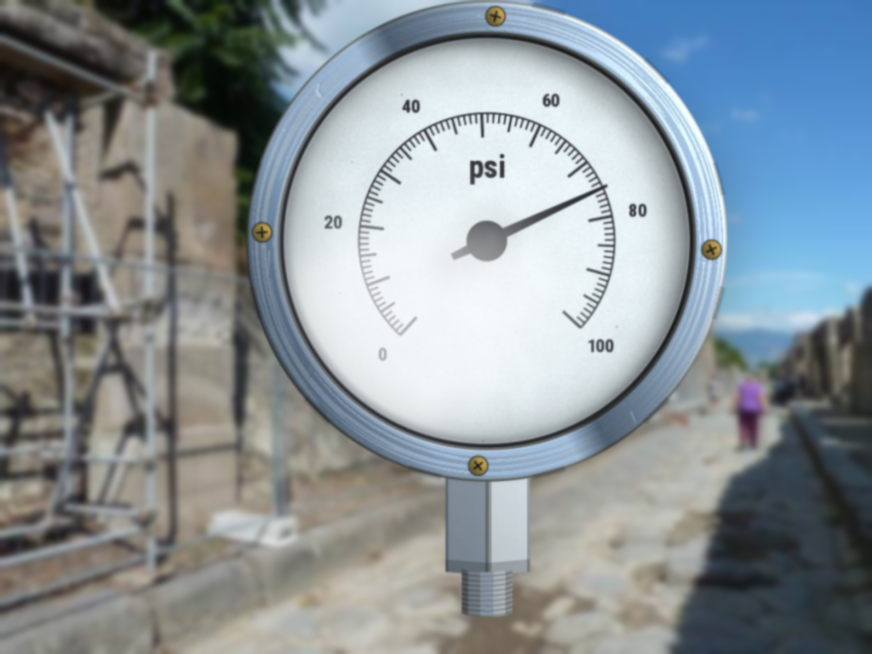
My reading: 75 psi
